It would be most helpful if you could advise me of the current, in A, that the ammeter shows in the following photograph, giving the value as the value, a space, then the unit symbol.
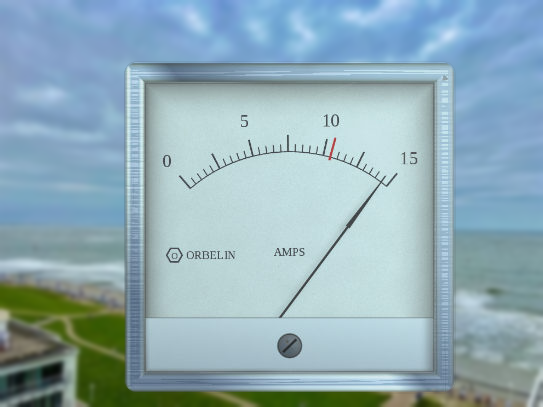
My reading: 14.5 A
